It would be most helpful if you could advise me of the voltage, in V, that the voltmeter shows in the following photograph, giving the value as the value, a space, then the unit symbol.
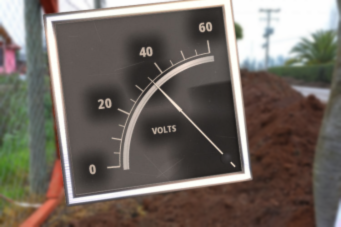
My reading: 35 V
